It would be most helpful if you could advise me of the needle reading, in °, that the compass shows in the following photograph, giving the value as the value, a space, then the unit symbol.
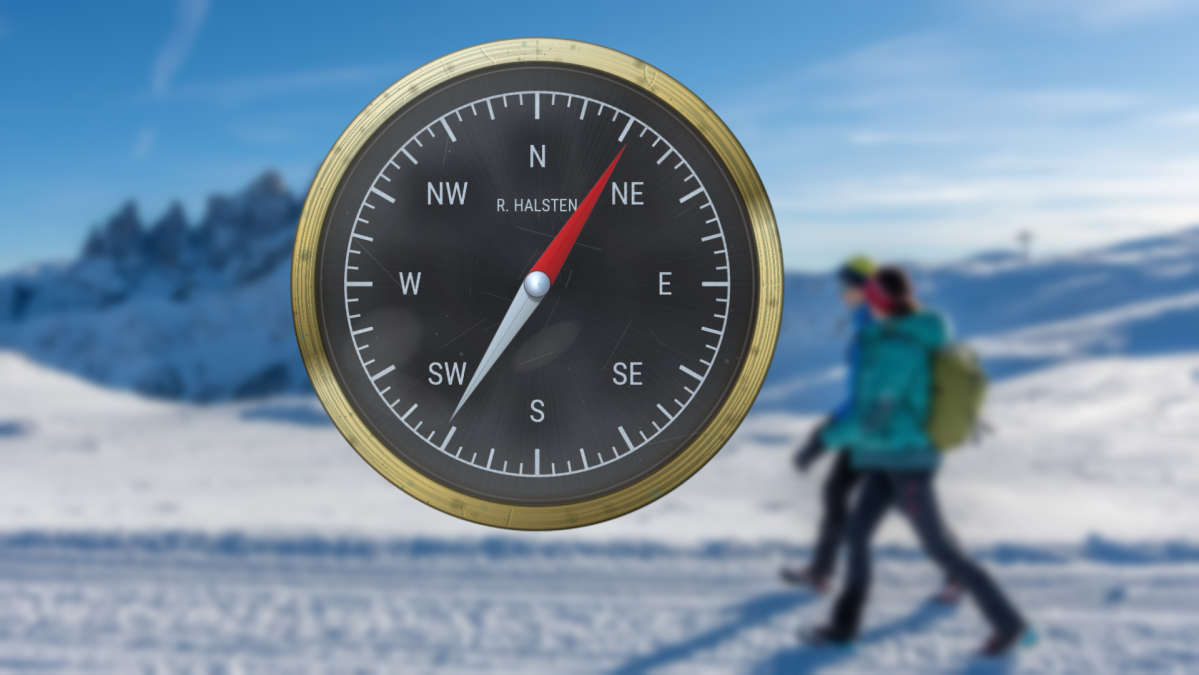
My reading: 32.5 °
